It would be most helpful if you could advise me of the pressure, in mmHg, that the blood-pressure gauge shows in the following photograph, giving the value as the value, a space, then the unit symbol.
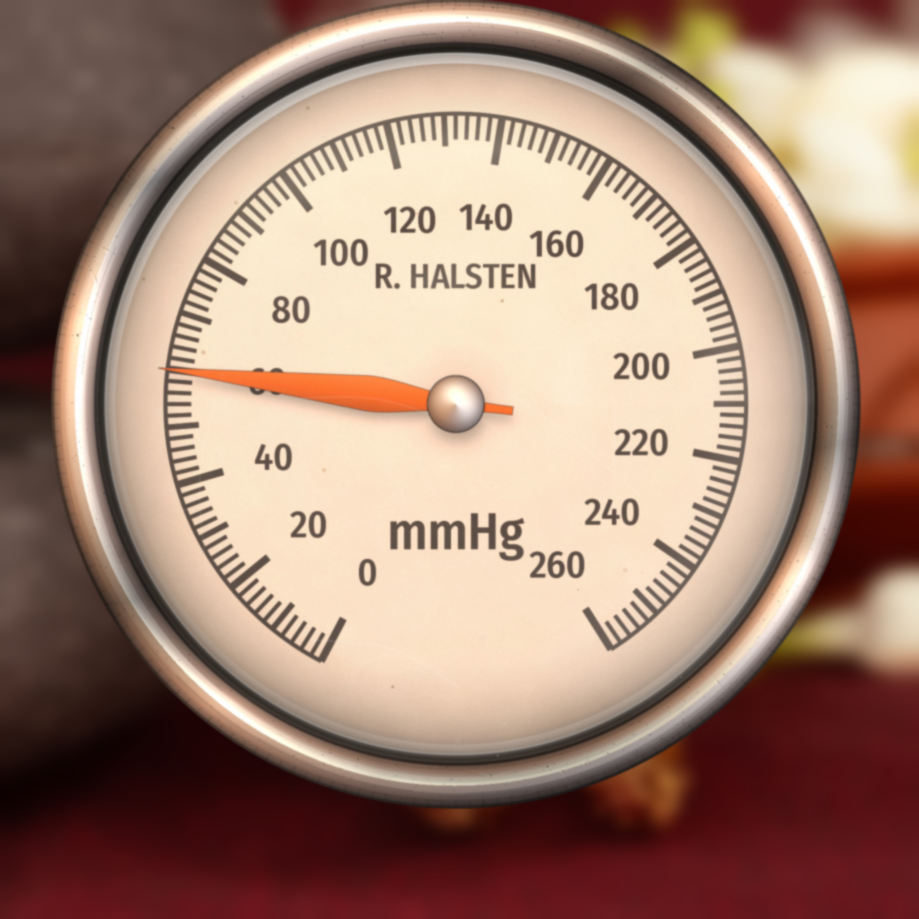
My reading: 60 mmHg
